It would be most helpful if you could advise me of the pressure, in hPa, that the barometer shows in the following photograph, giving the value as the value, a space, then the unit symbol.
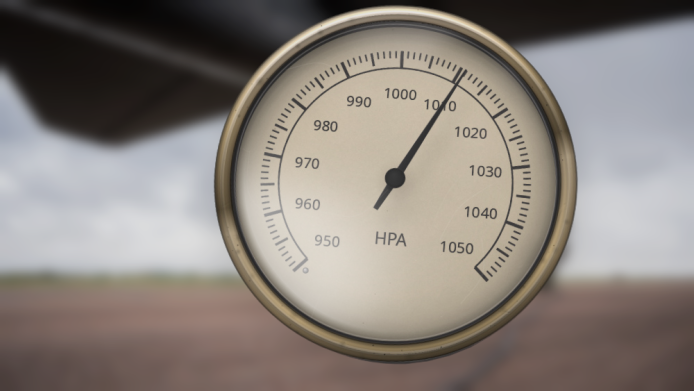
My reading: 1011 hPa
